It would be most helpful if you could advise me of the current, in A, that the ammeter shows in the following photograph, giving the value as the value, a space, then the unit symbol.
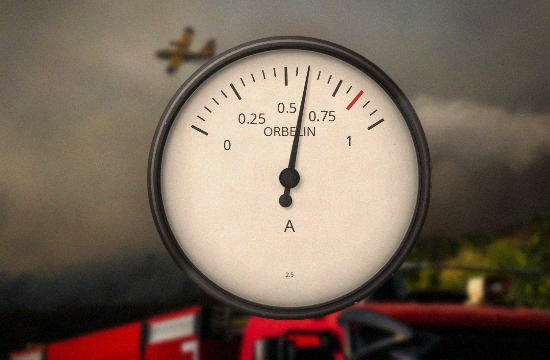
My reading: 0.6 A
